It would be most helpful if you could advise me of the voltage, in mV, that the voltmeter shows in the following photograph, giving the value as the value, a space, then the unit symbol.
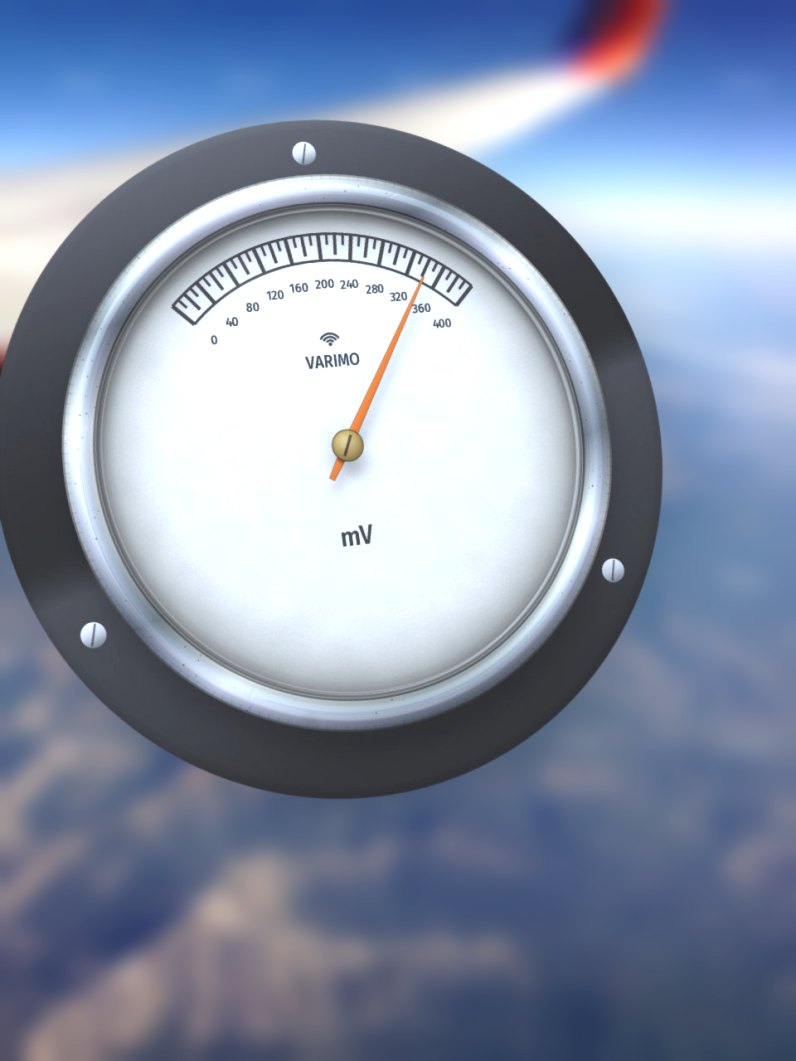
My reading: 340 mV
